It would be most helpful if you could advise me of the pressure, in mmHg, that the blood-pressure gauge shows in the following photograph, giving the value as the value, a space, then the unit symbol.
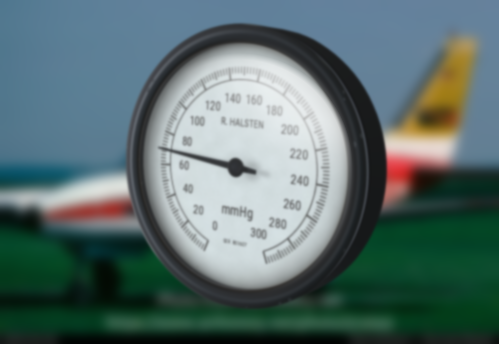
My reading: 70 mmHg
